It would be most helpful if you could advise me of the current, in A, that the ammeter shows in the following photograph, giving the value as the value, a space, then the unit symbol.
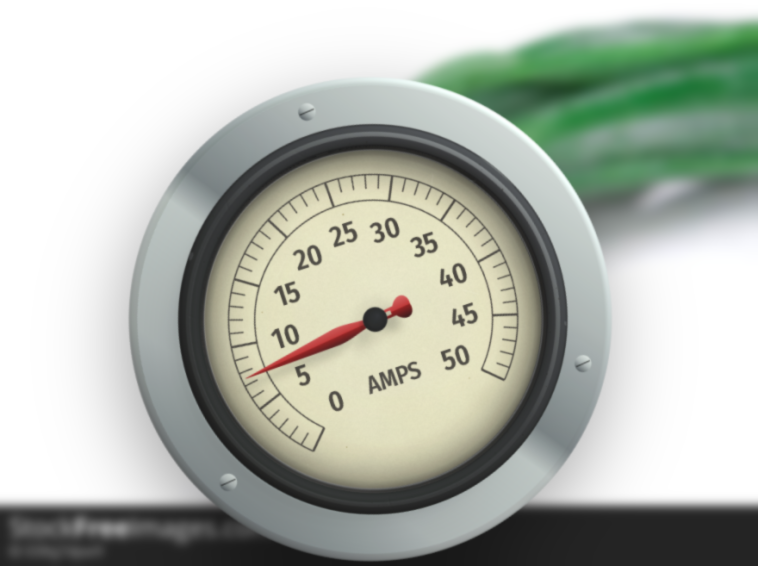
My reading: 7.5 A
